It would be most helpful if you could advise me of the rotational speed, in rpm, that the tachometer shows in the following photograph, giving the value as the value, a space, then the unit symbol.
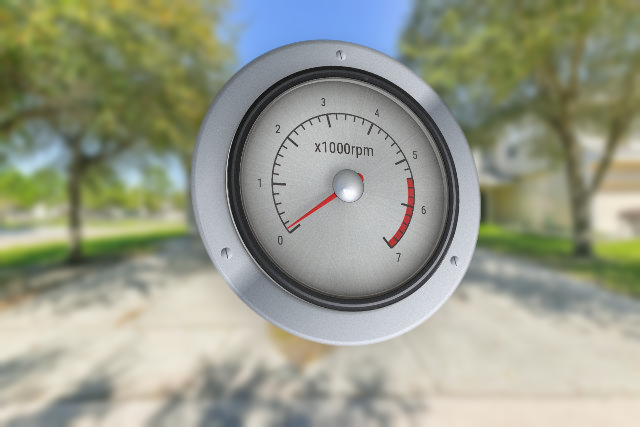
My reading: 100 rpm
